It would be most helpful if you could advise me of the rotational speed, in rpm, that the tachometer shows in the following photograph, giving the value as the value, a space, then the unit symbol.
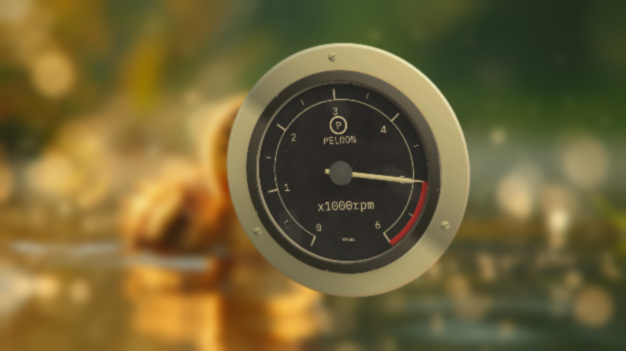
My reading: 5000 rpm
